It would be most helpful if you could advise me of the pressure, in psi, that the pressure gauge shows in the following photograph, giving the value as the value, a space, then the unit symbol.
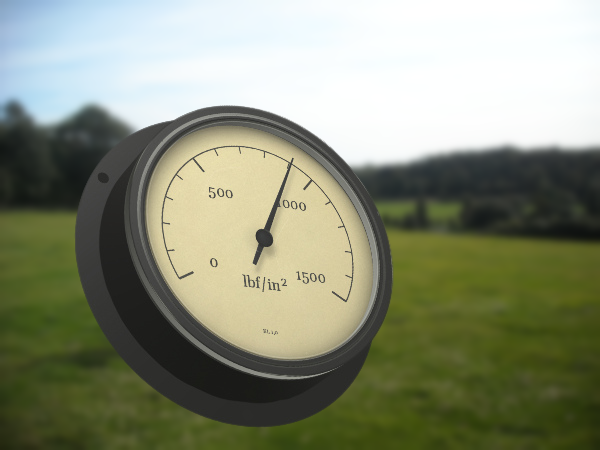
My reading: 900 psi
